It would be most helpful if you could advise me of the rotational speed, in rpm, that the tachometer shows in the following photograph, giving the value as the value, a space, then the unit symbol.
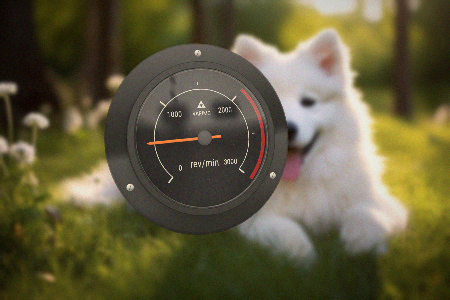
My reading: 500 rpm
